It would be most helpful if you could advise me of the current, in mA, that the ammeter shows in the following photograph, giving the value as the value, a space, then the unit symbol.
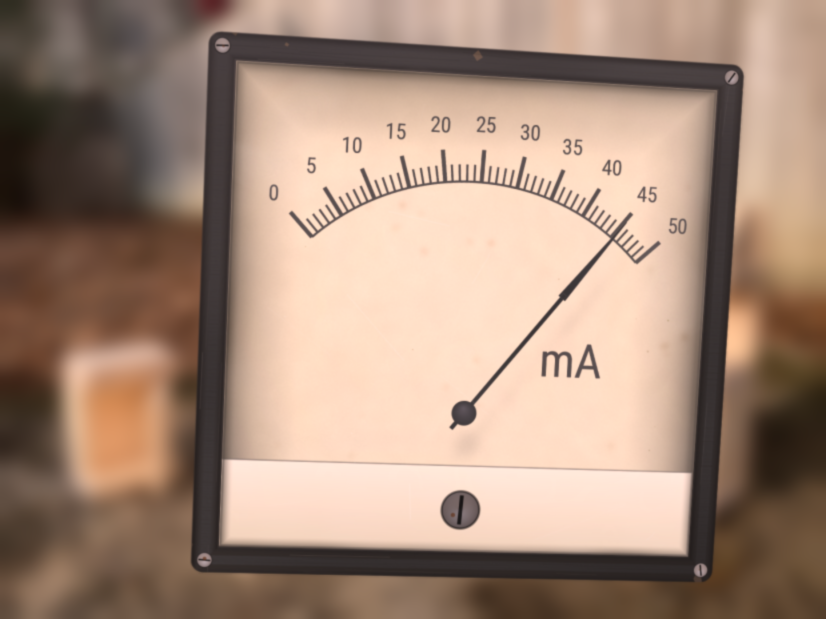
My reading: 45 mA
